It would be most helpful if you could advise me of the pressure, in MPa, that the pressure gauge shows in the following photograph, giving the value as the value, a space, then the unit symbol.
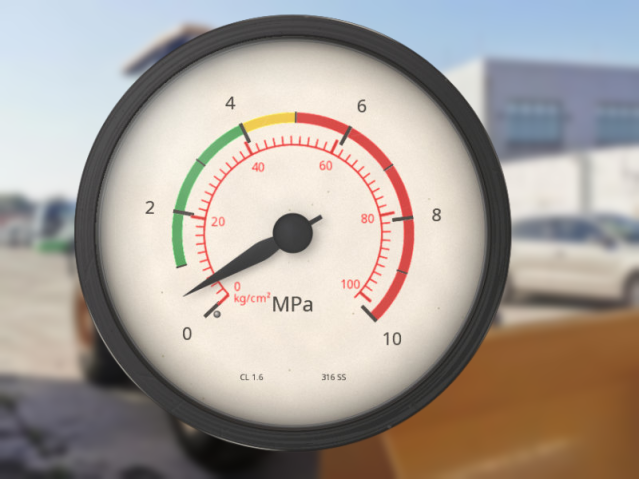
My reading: 0.5 MPa
